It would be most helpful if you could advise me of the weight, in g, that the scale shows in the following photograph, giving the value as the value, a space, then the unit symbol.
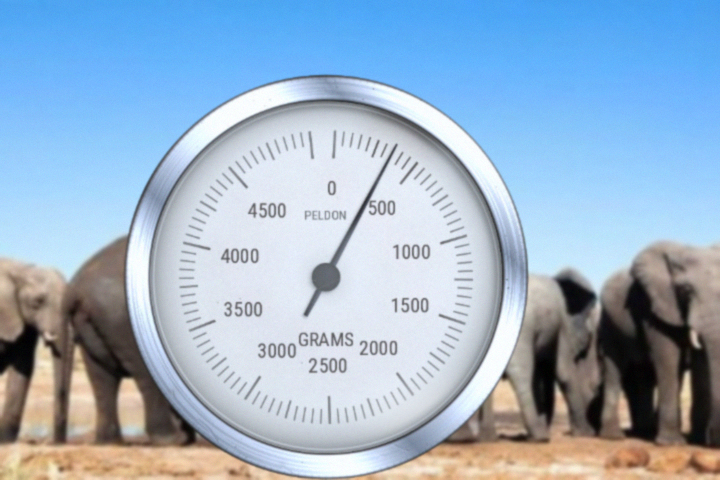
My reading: 350 g
